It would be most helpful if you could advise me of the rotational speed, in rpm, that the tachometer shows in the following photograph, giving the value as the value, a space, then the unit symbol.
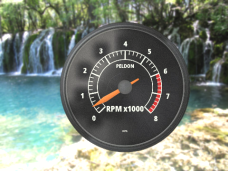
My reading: 400 rpm
